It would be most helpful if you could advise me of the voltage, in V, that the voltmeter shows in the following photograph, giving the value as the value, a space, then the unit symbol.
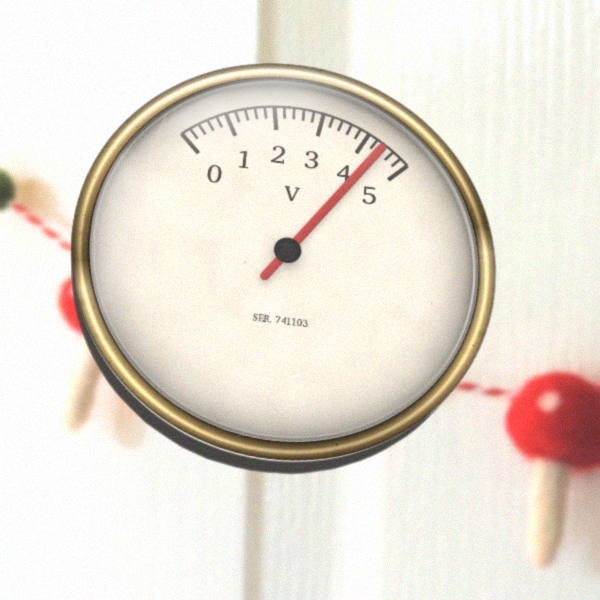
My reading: 4.4 V
